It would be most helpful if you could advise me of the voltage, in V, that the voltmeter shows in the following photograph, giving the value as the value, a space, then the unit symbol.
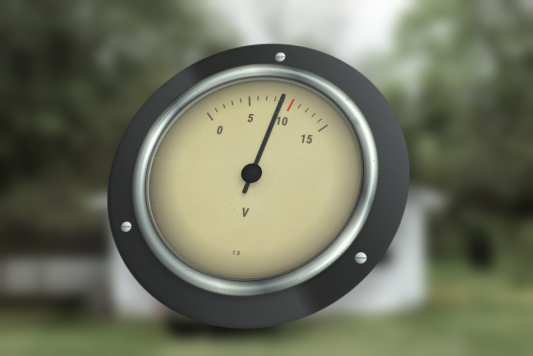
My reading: 9 V
